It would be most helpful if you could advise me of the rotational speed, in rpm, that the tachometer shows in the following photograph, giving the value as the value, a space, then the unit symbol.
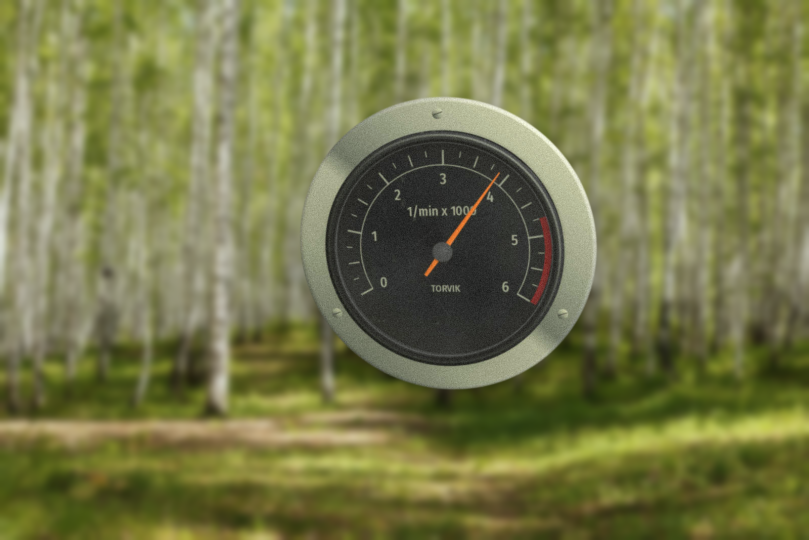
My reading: 3875 rpm
